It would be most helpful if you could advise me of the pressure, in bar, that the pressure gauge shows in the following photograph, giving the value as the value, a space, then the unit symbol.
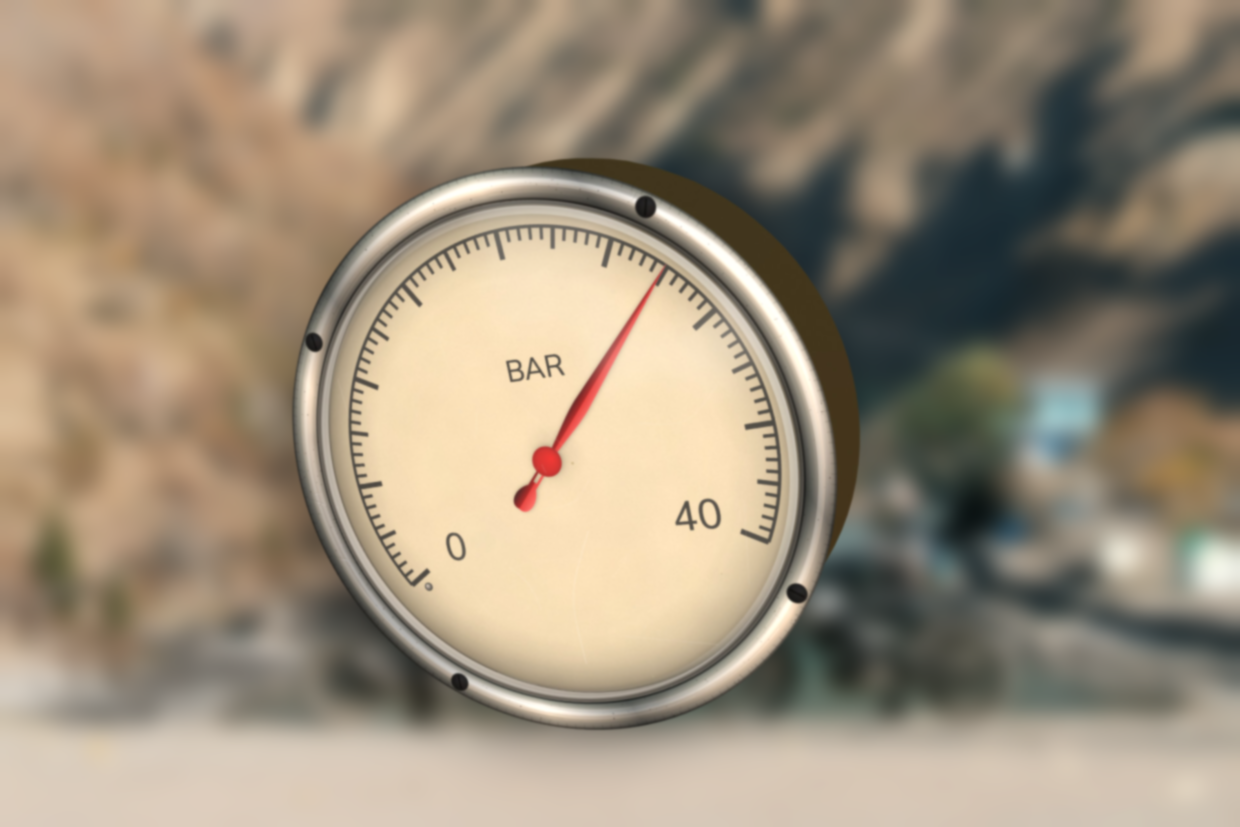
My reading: 27.5 bar
